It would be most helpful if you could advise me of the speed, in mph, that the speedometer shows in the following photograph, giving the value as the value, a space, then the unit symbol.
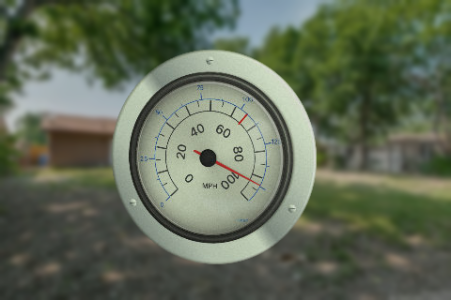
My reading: 92.5 mph
